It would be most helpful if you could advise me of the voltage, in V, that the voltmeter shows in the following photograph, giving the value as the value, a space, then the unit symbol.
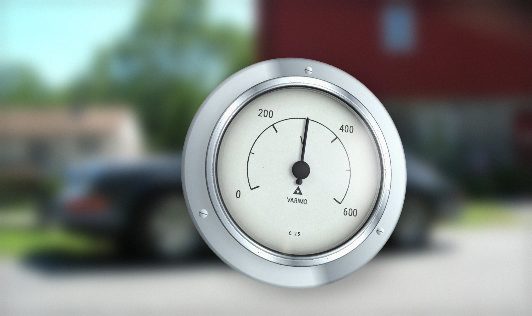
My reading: 300 V
